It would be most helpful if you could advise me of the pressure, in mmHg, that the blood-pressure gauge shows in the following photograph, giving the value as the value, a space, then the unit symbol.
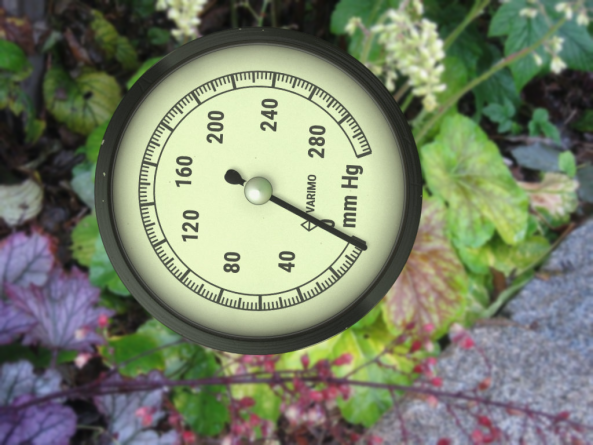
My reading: 2 mmHg
